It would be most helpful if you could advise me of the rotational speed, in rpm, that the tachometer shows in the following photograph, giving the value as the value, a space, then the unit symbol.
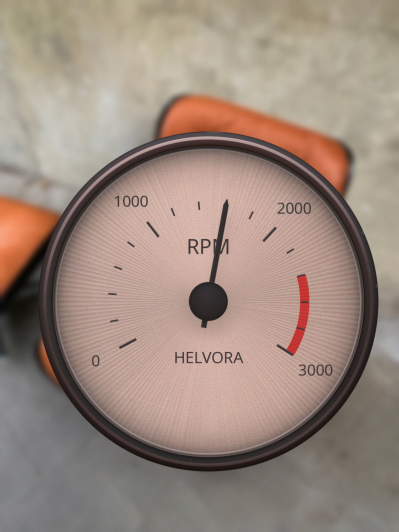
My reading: 1600 rpm
